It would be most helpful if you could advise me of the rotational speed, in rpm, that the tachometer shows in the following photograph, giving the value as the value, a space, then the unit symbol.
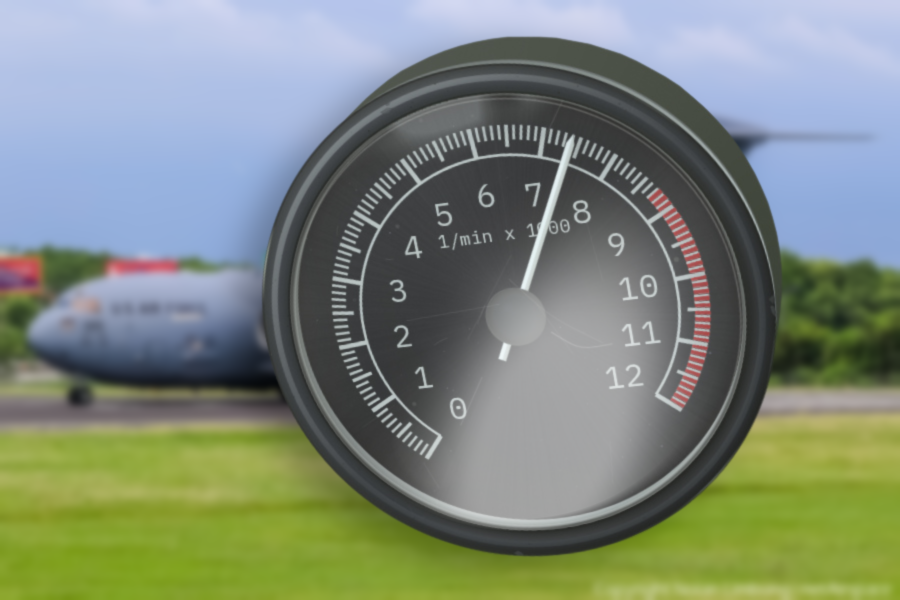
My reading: 7400 rpm
